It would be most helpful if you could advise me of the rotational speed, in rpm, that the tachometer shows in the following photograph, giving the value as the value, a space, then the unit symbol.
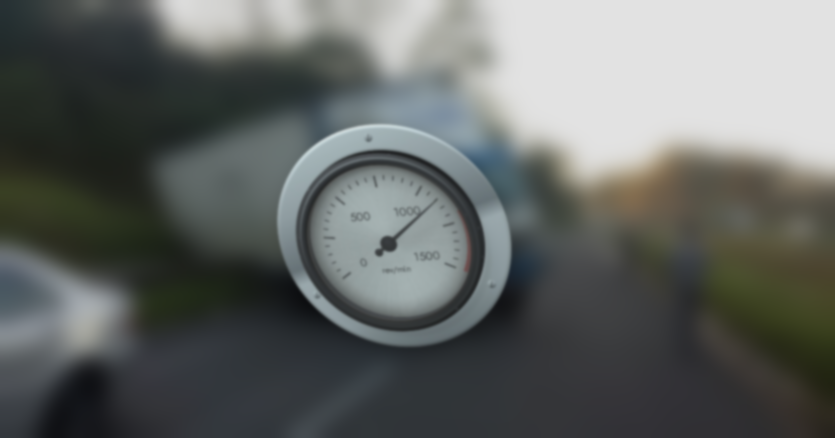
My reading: 1100 rpm
